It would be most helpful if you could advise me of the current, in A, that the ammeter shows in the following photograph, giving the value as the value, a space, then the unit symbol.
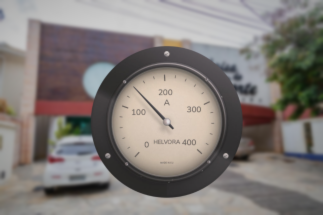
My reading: 140 A
